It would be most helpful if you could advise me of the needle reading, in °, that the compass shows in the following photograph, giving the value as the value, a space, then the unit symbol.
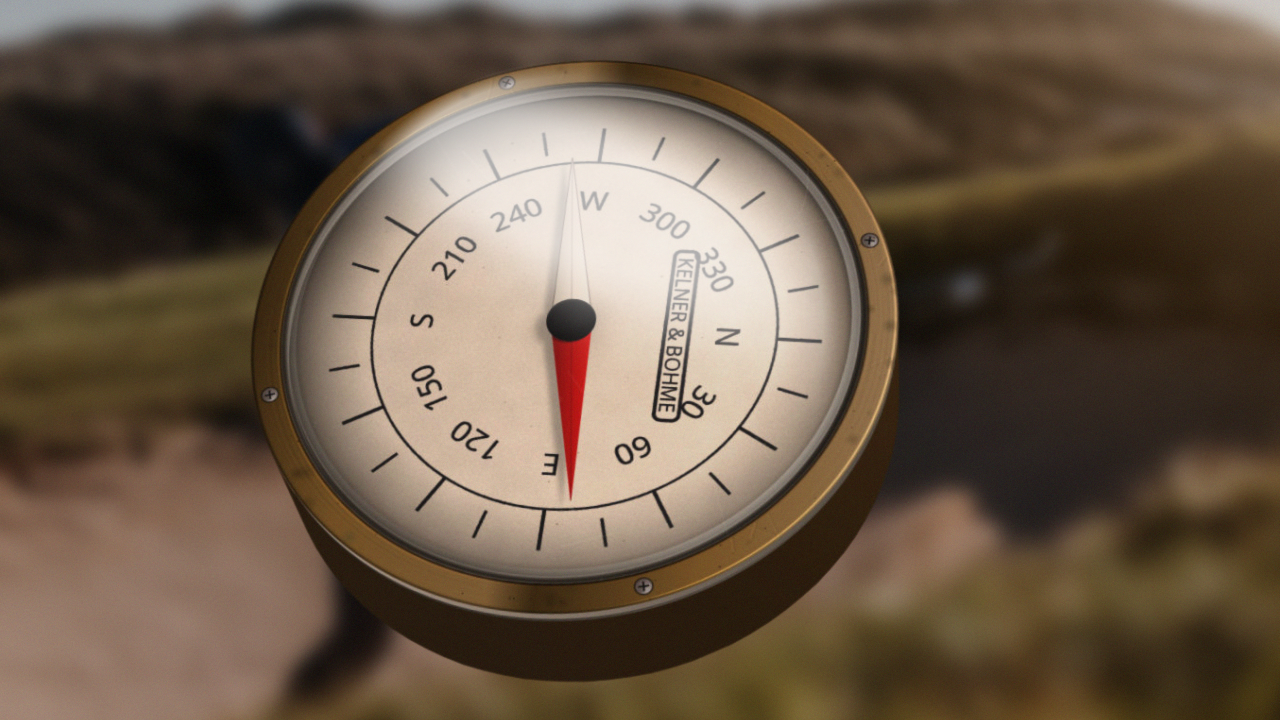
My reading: 82.5 °
